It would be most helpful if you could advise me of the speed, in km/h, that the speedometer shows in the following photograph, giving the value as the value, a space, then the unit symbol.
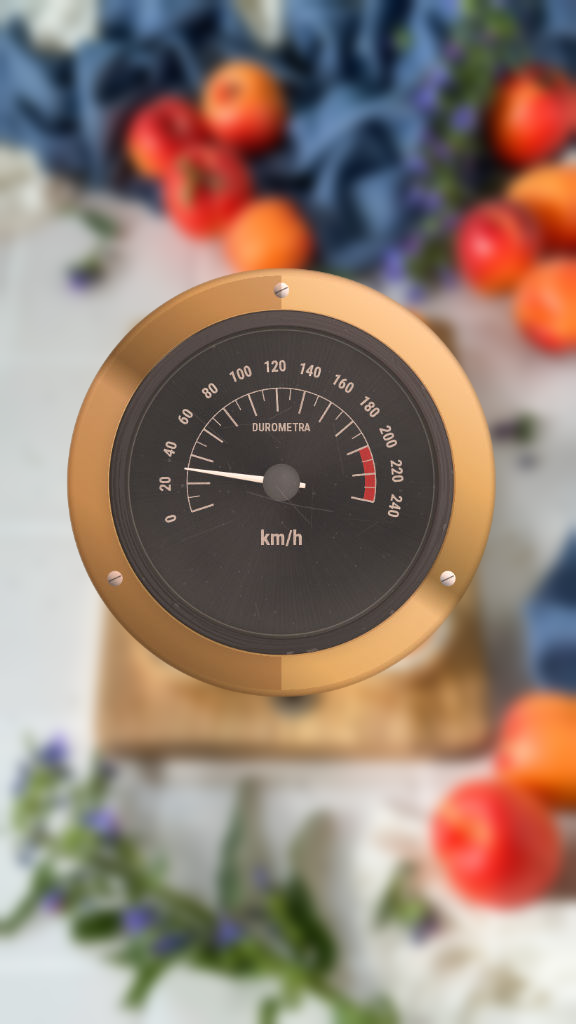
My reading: 30 km/h
